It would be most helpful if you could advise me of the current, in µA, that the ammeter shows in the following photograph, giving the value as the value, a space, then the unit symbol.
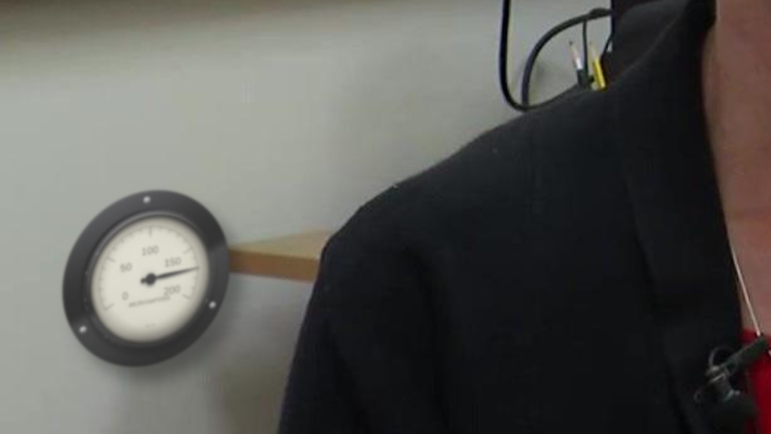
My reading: 170 µA
